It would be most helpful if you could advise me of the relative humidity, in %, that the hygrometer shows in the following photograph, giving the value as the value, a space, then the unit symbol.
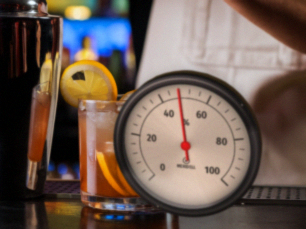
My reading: 48 %
